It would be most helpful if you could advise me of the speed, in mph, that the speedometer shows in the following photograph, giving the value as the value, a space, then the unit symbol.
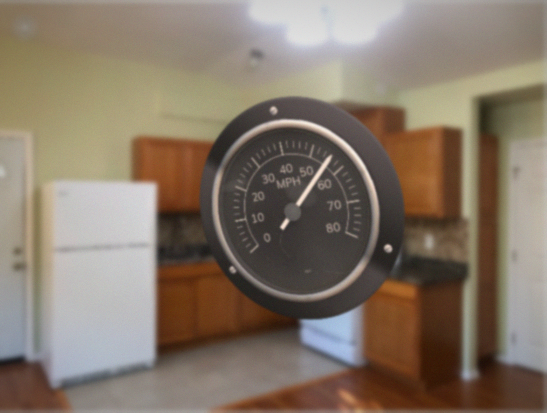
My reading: 56 mph
